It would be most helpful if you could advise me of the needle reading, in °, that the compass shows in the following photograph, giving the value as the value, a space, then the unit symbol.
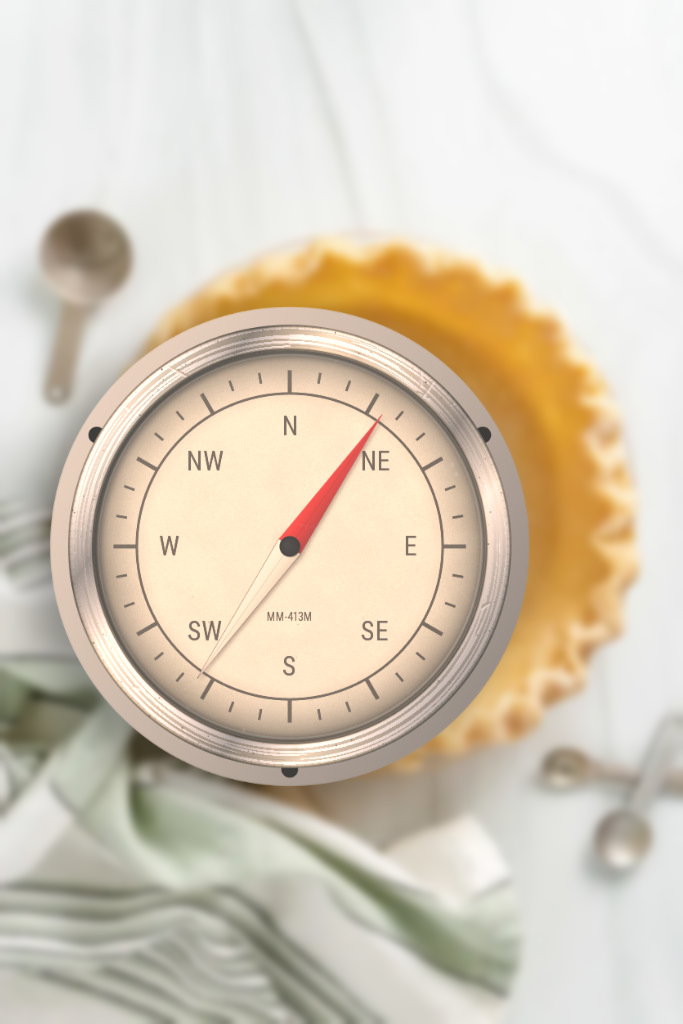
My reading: 35 °
